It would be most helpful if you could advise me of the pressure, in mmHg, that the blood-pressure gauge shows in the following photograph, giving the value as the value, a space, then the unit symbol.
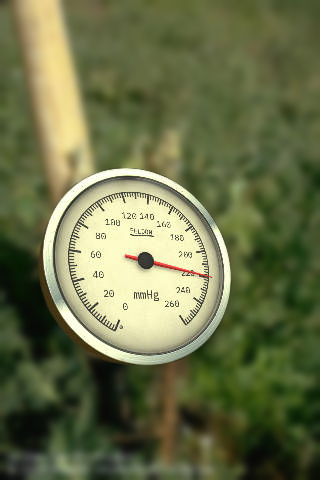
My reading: 220 mmHg
